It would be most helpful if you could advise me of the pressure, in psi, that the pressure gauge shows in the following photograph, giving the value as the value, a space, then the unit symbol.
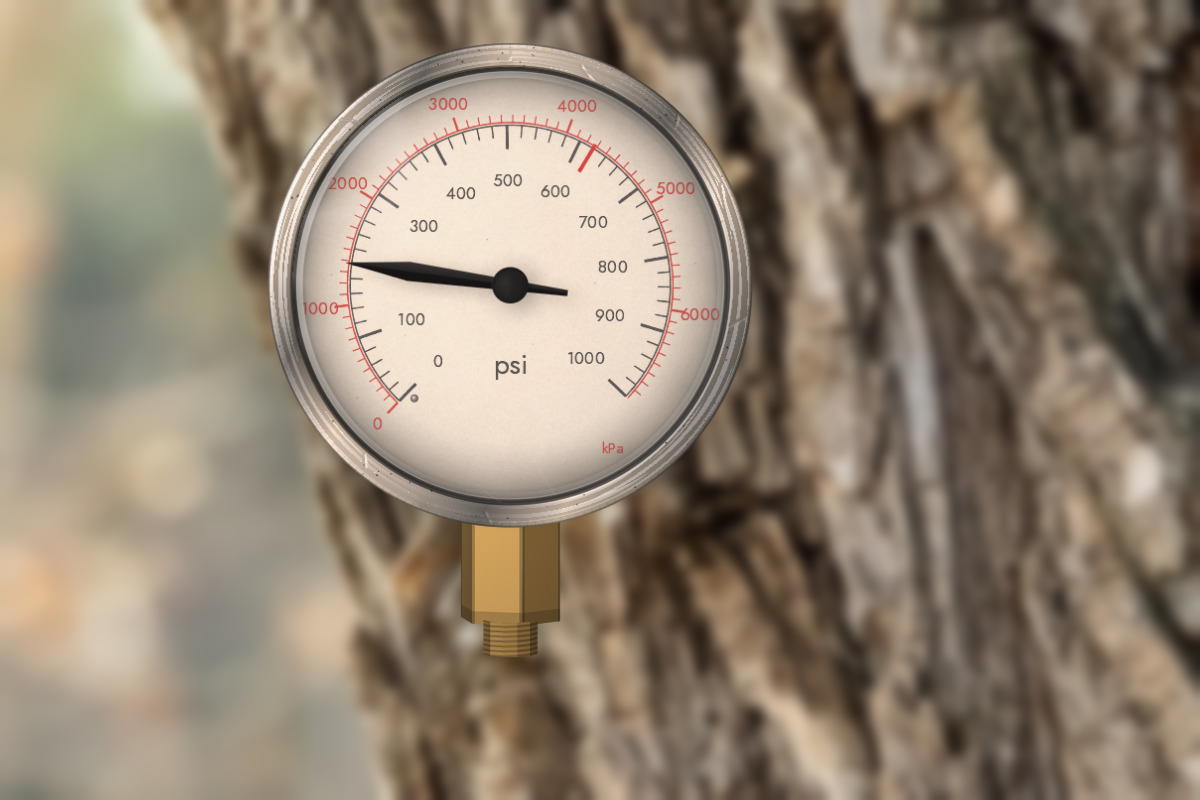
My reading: 200 psi
